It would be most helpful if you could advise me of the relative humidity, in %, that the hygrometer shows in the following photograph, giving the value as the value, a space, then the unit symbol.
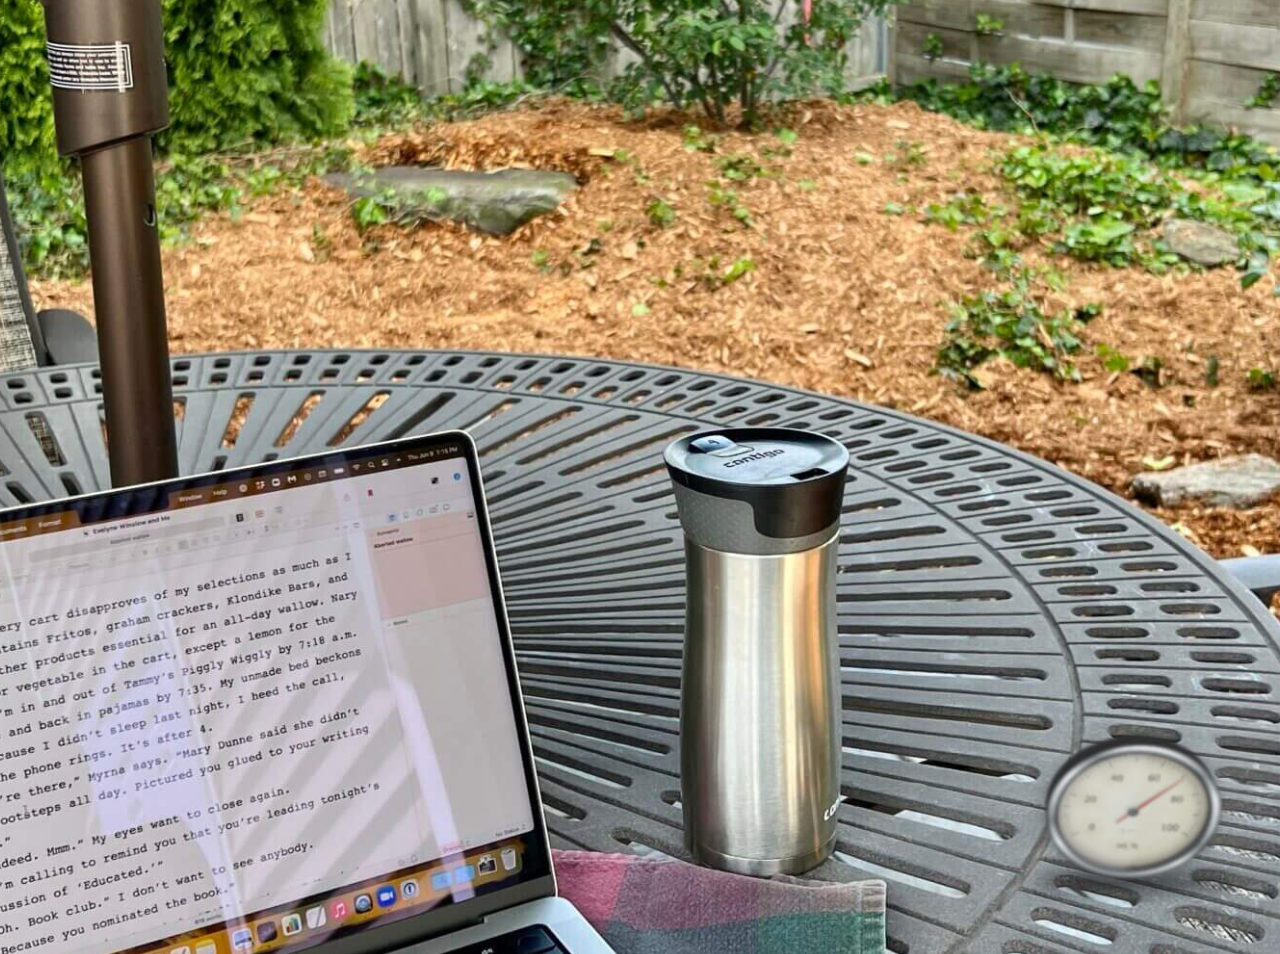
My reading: 70 %
